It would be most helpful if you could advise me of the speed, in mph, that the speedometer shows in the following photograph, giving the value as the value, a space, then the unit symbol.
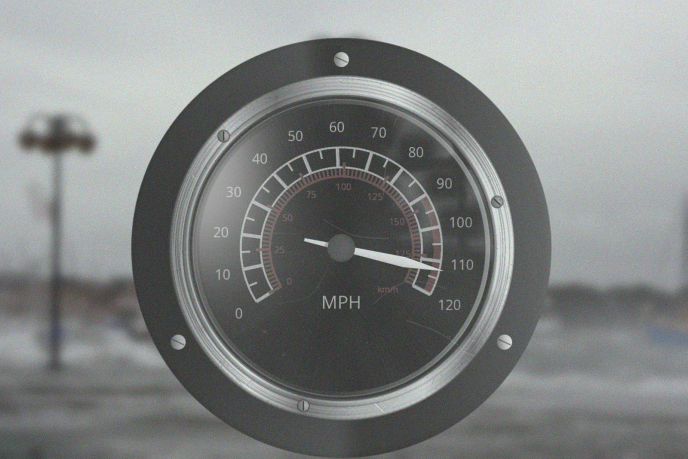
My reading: 112.5 mph
